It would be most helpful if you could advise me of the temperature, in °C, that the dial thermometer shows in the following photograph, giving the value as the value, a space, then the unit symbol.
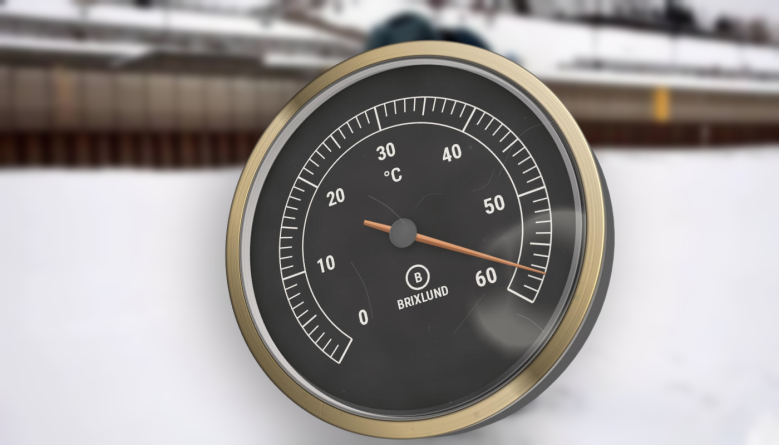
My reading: 57.5 °C
